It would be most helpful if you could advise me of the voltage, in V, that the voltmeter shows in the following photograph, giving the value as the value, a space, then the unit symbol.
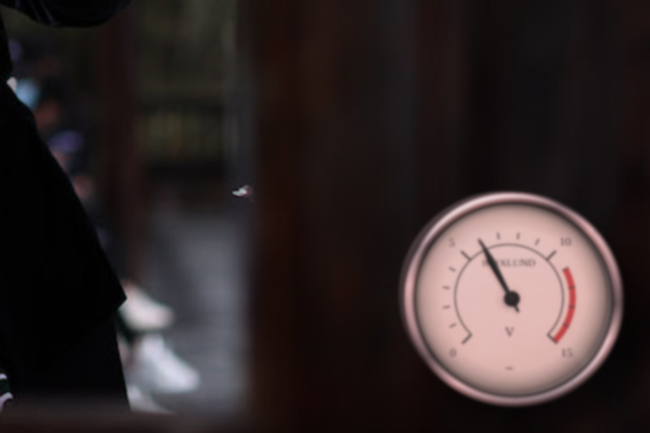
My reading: 6 V
